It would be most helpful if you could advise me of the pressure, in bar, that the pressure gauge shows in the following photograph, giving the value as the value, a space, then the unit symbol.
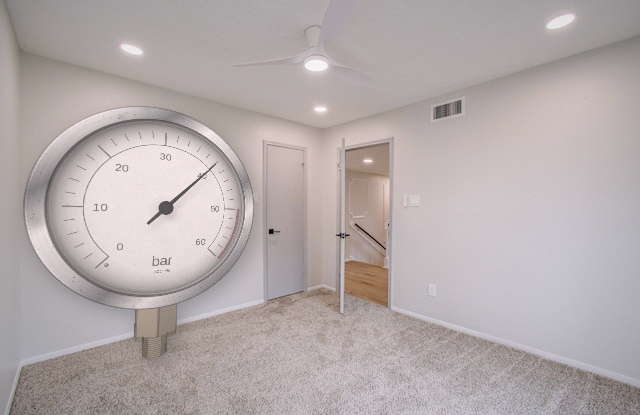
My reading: 40 bar
